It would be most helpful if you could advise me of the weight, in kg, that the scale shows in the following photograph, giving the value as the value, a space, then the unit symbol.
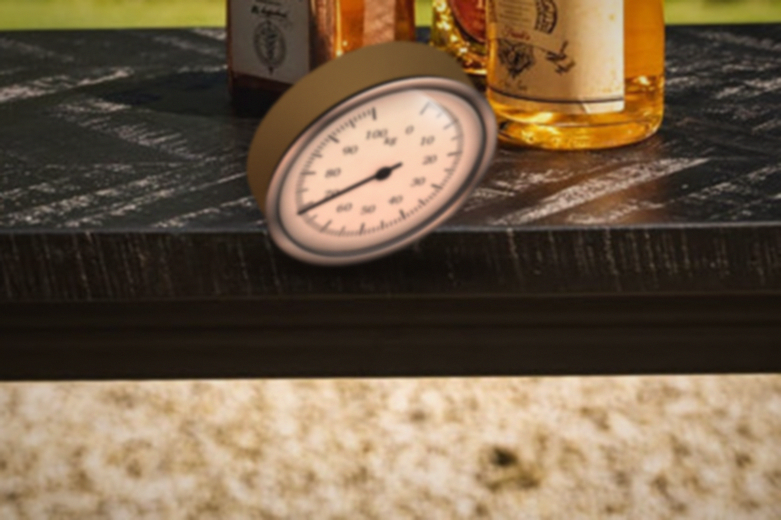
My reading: 70 kg
